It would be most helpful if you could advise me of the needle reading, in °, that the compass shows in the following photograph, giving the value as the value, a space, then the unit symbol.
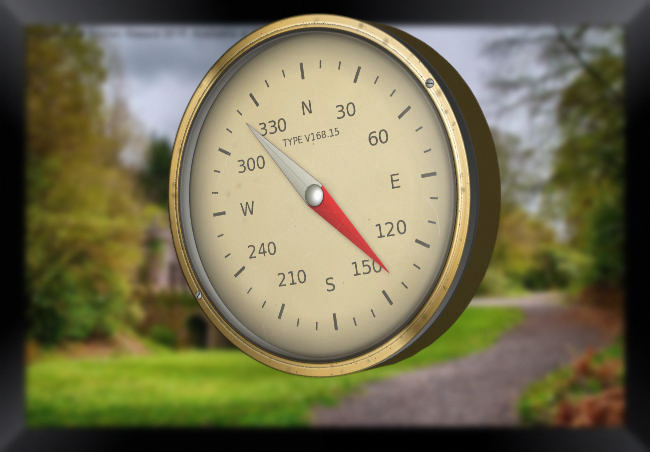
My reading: 140 °
